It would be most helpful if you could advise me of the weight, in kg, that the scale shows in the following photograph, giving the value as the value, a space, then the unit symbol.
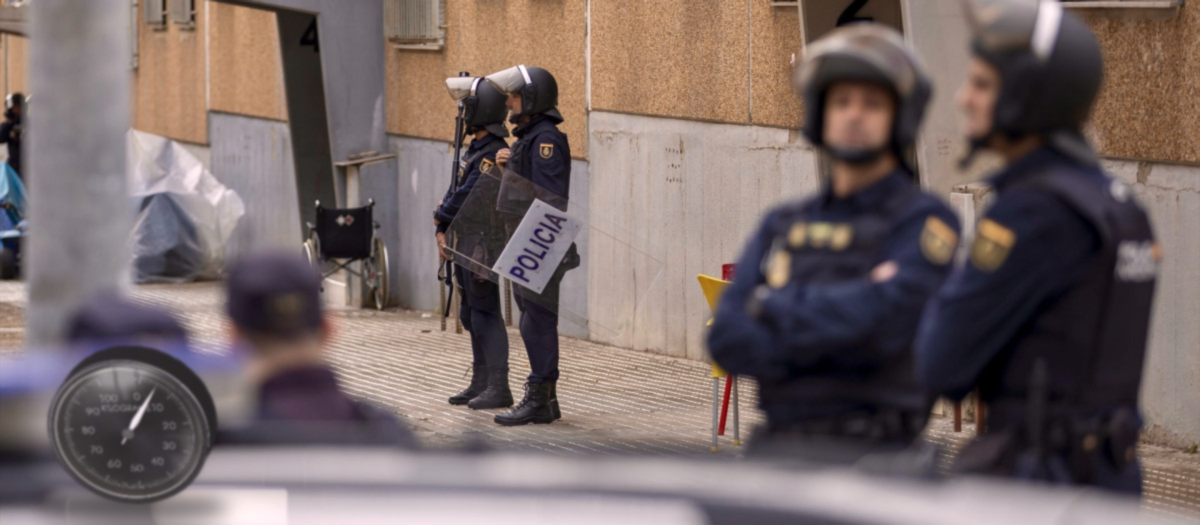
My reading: 5 kg
